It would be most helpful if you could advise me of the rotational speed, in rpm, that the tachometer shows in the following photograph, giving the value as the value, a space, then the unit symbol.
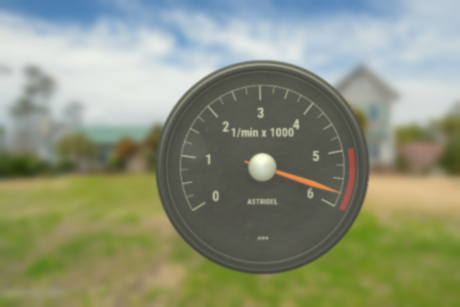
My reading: 5750 rpm
